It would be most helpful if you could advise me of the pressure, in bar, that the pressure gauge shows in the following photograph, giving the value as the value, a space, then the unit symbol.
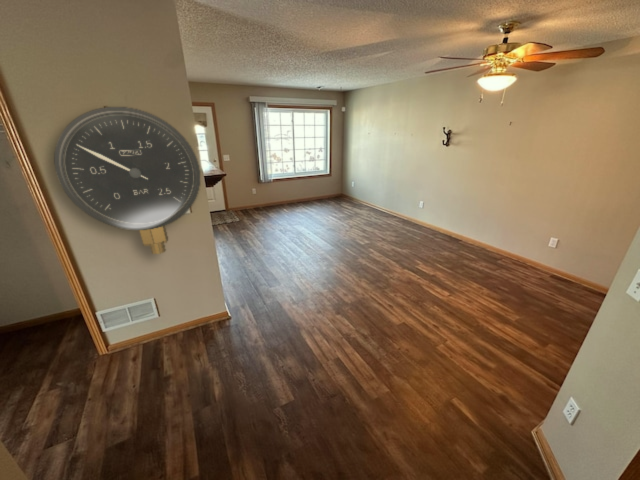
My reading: 0.75 bar
